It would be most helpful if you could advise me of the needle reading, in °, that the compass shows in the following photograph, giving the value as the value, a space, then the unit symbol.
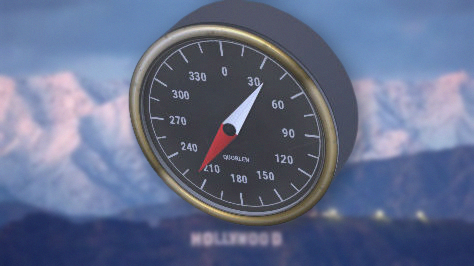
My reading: 217.5 °
